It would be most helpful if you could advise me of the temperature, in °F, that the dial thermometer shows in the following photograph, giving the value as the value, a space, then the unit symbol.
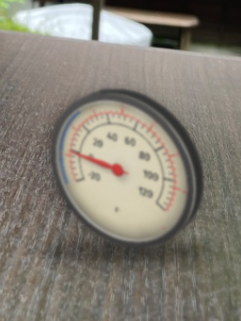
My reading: 0 °F
